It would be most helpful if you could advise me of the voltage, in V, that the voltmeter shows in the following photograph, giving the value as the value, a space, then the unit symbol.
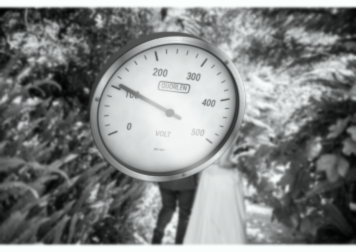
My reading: 110 V
